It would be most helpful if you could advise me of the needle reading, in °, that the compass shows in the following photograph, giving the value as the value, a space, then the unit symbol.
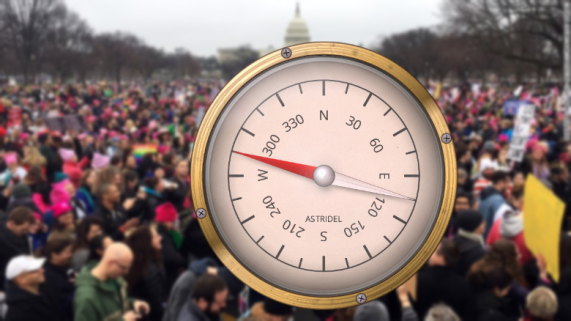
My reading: 285 °
